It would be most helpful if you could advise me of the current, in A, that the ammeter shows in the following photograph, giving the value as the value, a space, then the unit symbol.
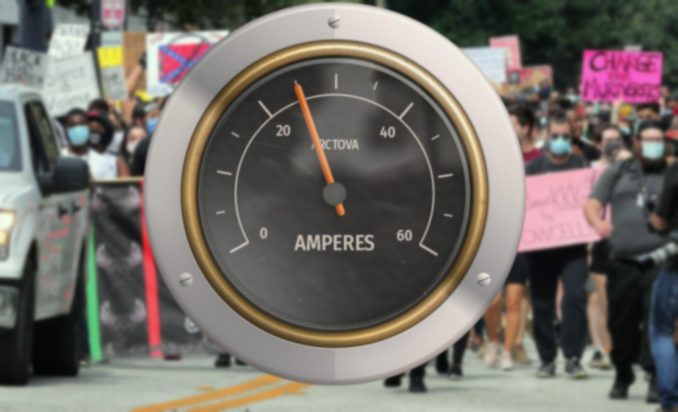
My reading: 25 A
